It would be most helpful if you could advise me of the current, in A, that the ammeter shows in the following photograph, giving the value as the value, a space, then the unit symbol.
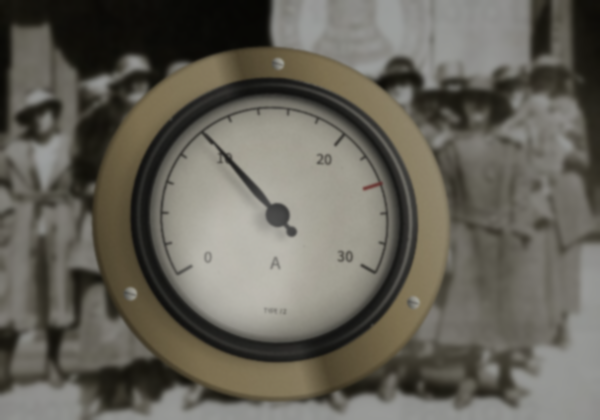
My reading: 10 A
